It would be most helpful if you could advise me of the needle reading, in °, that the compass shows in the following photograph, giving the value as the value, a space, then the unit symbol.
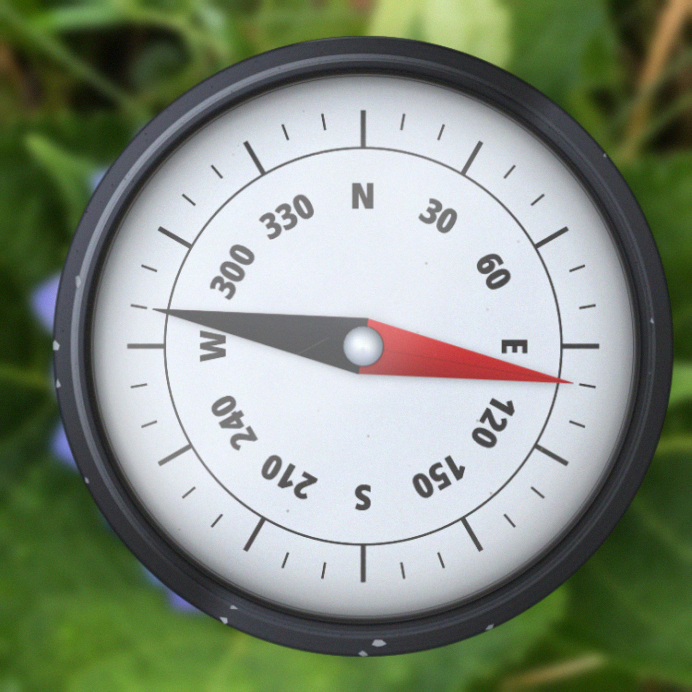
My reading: 100 °
